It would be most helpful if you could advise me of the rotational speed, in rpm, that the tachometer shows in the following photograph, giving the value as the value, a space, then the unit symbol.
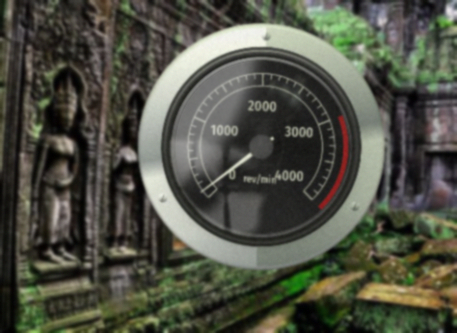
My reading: 100 rpm
